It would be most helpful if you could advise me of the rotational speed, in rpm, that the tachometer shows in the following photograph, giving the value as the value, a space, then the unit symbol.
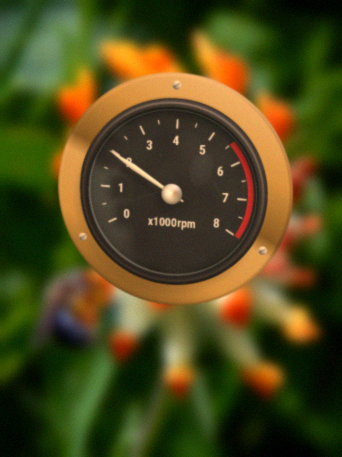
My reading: 2000 rpm
